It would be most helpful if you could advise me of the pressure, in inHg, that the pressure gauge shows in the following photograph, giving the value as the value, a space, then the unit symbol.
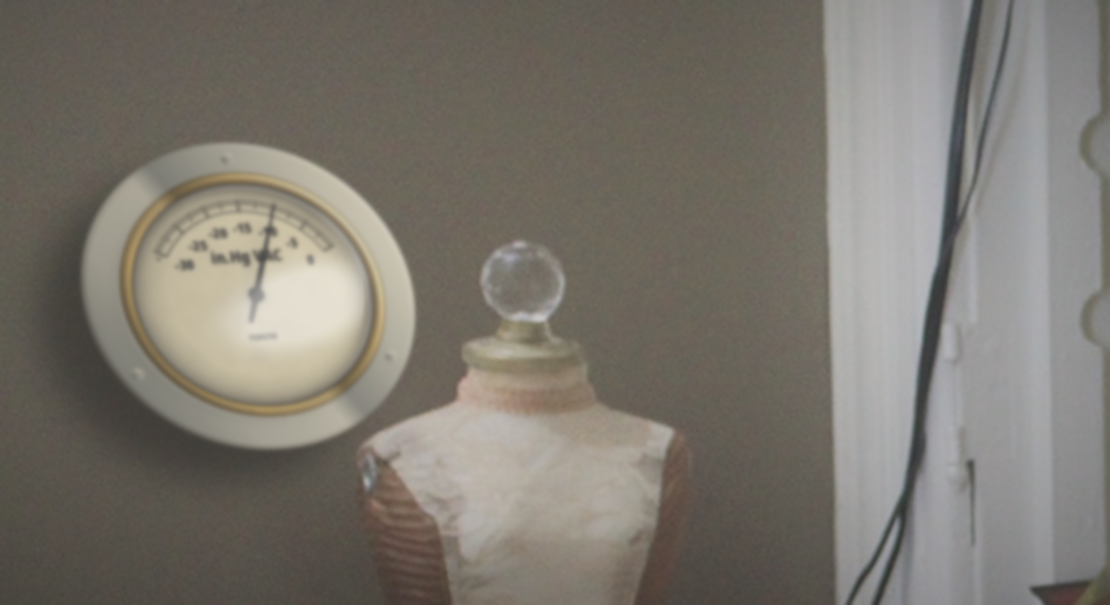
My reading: -10 inHg
